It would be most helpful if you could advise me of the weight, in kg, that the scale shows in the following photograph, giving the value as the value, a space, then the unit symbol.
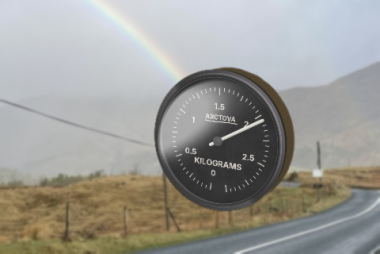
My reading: 2.05 kg
